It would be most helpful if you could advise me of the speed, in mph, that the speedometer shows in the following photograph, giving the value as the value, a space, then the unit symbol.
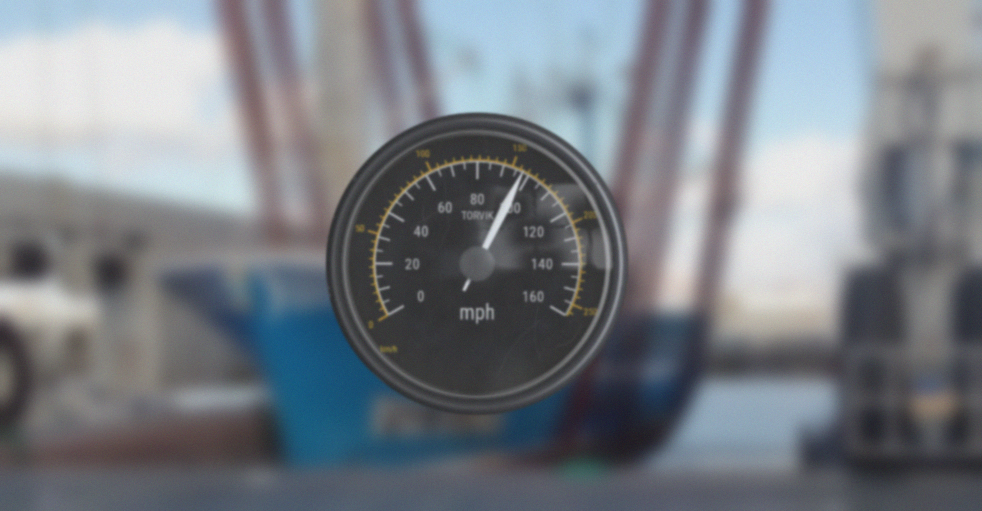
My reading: 97.5 mph
